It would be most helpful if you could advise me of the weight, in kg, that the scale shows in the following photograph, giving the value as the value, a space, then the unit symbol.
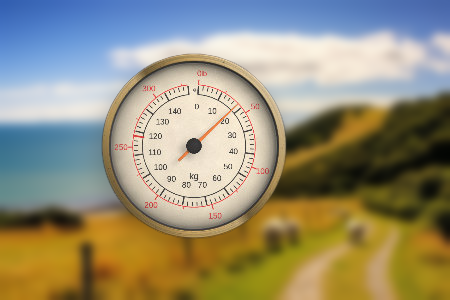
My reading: 18 kg
